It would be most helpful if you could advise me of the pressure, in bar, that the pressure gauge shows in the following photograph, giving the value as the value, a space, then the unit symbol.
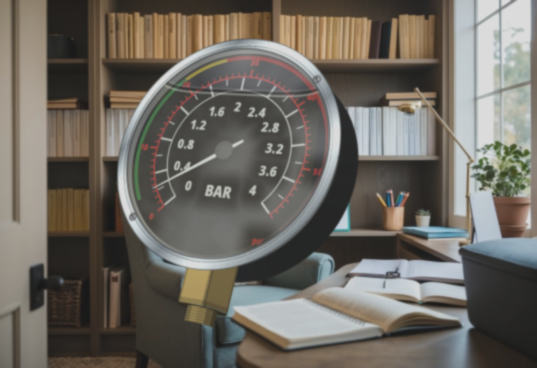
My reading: 0.2 bar
